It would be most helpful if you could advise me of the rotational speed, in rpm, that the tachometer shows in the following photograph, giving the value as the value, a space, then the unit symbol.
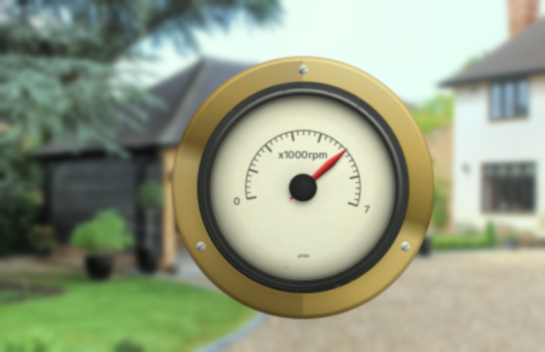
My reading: 5000 rpm
